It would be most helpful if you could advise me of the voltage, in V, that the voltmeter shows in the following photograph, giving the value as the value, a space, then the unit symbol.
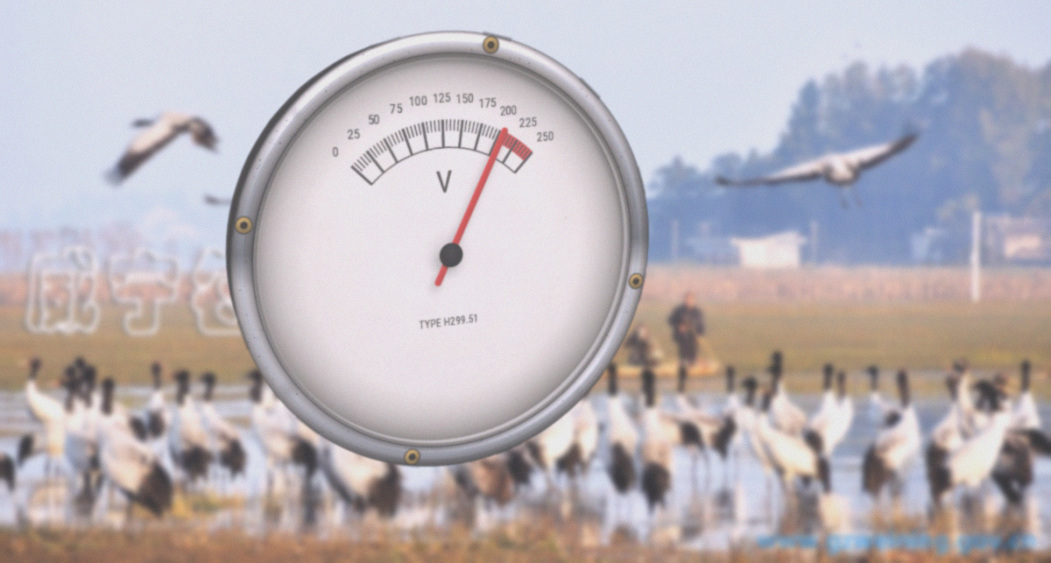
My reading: 200 V
